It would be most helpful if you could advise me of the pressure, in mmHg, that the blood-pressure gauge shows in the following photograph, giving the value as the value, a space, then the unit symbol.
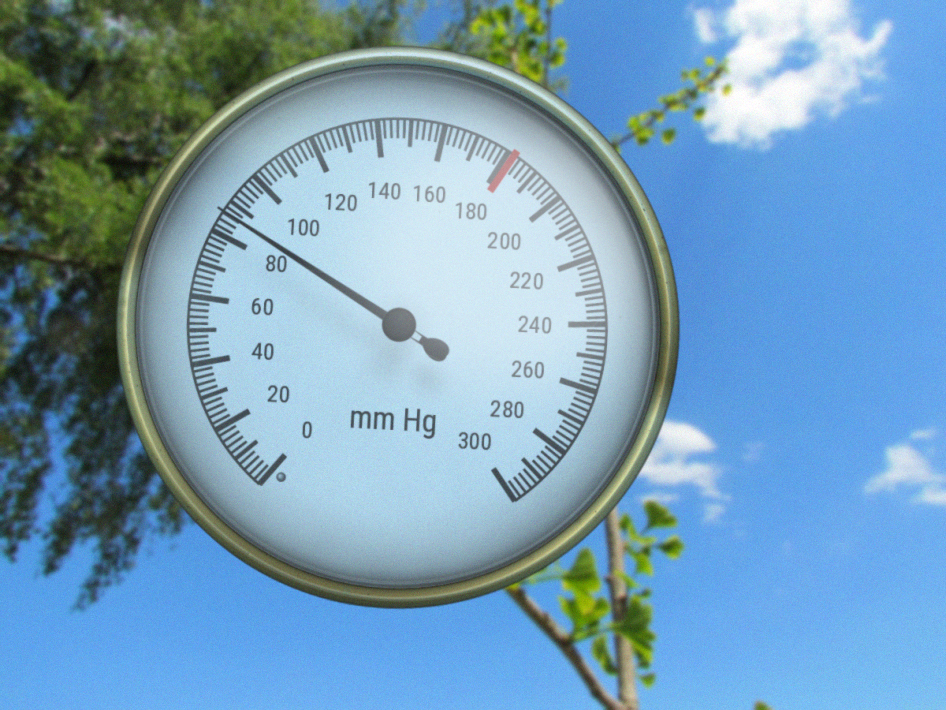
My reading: 86 mmHg
